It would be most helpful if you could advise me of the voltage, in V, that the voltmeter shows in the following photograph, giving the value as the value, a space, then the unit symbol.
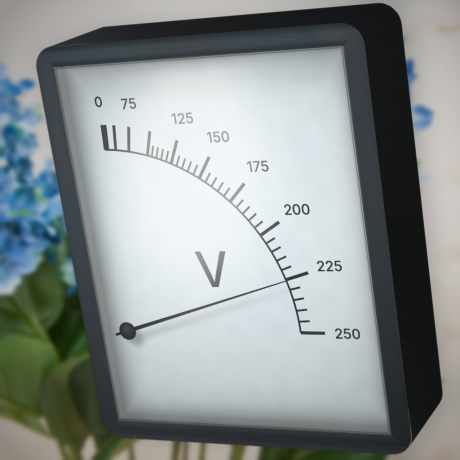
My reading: 225 V
